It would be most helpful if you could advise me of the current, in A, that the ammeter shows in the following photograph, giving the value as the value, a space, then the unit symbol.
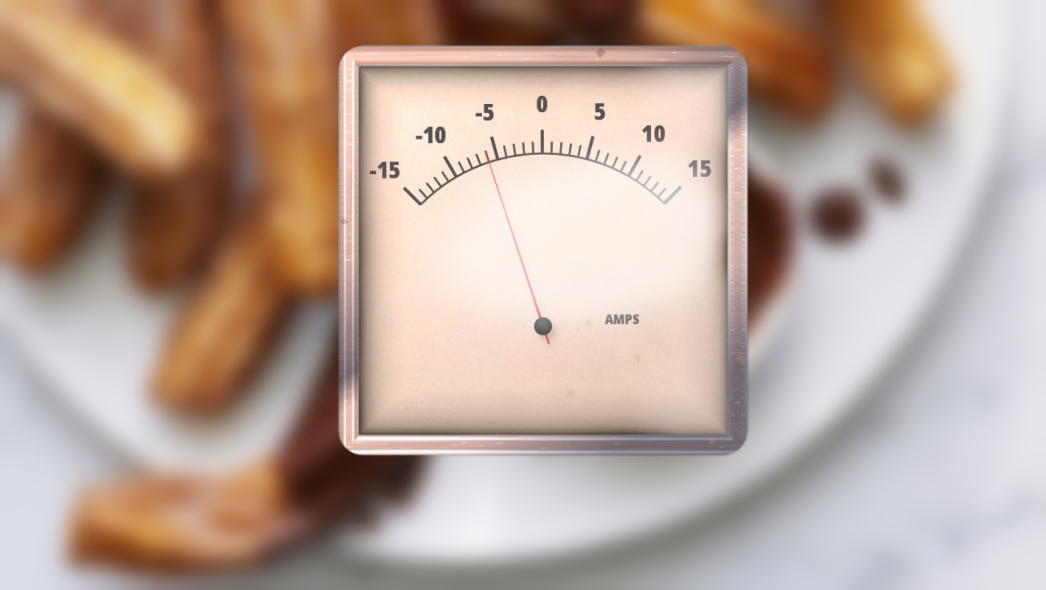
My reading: -6 A
